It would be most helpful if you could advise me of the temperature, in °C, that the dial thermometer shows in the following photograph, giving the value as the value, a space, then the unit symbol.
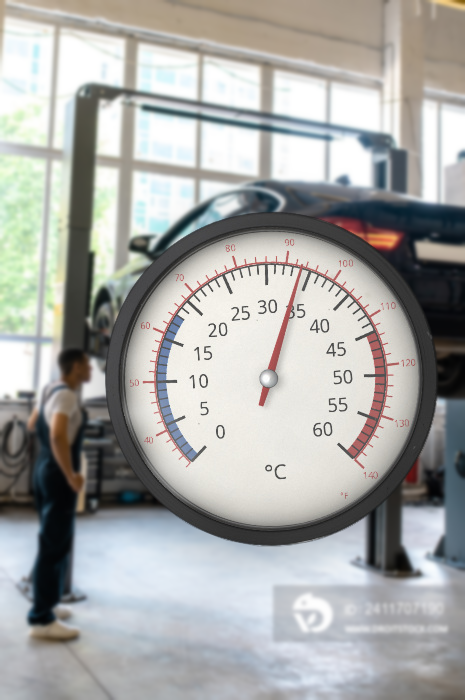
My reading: 34 °C
